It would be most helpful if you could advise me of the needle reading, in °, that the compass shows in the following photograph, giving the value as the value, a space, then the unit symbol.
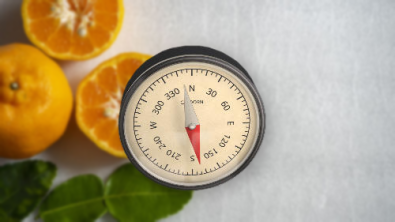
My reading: 170 °
